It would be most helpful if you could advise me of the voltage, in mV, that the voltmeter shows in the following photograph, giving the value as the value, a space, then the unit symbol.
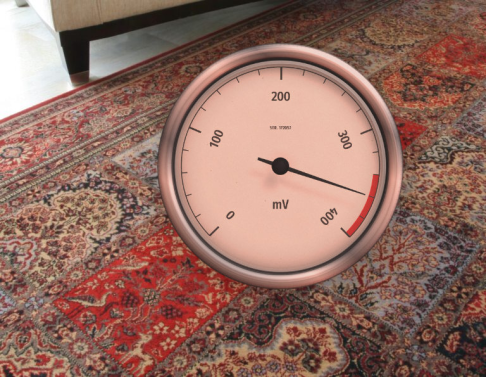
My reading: 360 mV
